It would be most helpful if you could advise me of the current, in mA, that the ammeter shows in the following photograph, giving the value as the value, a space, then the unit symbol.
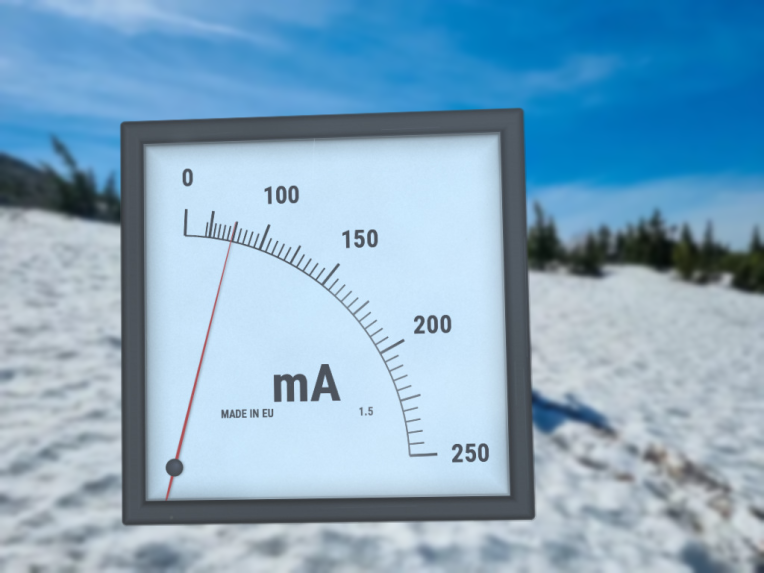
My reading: 75 mA
